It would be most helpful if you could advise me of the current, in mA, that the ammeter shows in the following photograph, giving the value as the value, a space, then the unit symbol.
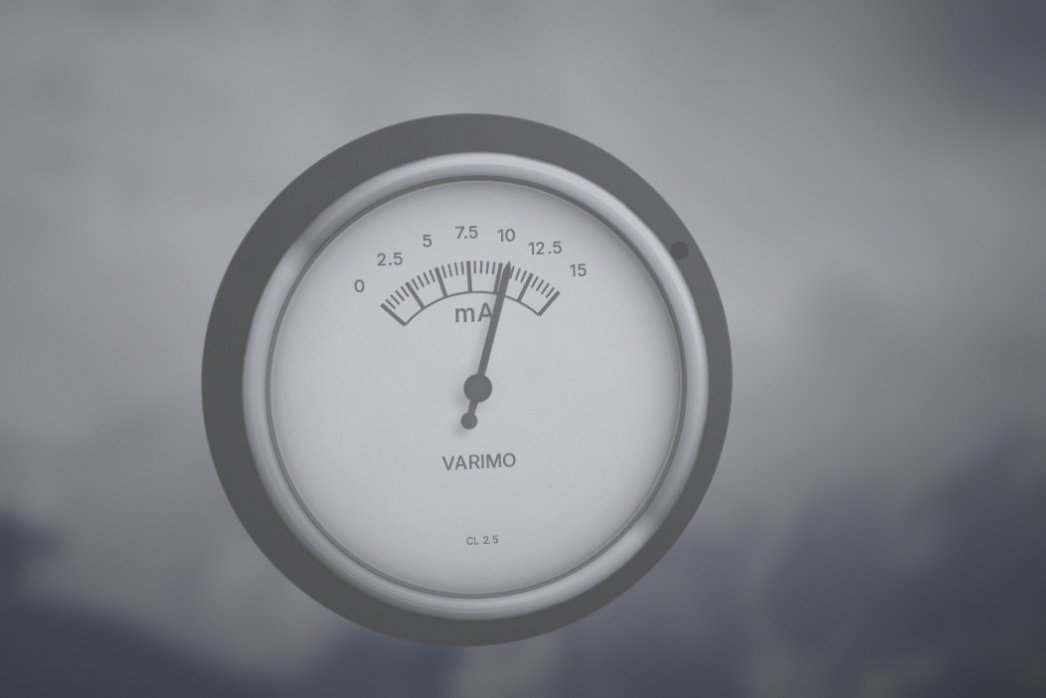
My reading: 10.5 mA
